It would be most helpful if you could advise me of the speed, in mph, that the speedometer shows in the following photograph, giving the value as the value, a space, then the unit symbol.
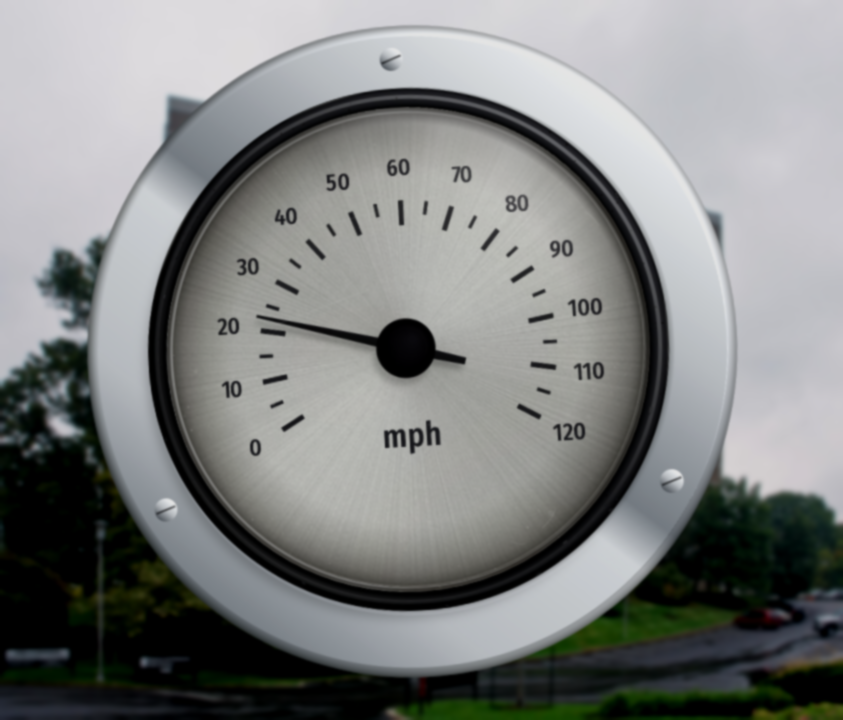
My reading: 22.5 mph
